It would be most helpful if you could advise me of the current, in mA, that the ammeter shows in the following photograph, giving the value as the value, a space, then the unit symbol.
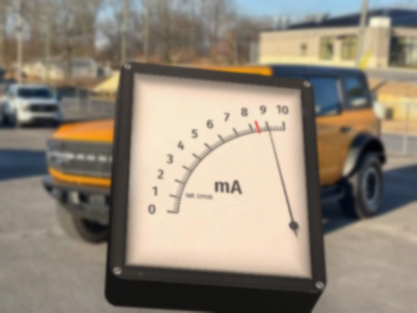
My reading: 9 mA
